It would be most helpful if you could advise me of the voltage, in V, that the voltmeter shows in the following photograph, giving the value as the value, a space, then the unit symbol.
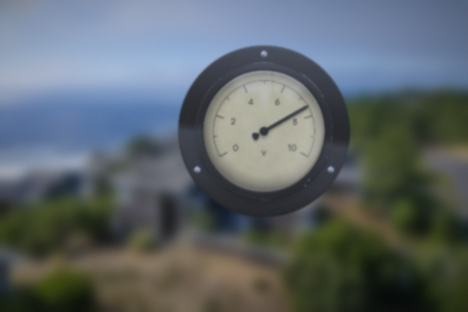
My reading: 7.5 V
